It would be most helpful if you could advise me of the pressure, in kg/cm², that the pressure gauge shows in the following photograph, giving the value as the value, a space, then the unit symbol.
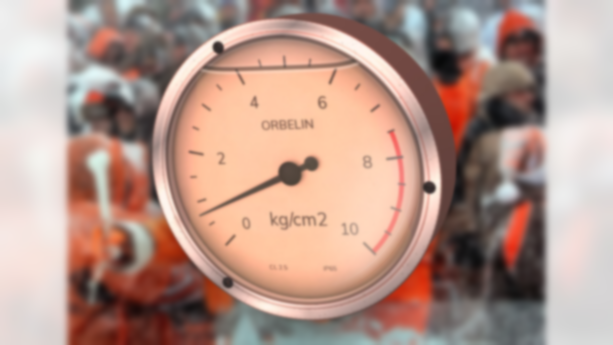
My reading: 0.75 kg/cm²
